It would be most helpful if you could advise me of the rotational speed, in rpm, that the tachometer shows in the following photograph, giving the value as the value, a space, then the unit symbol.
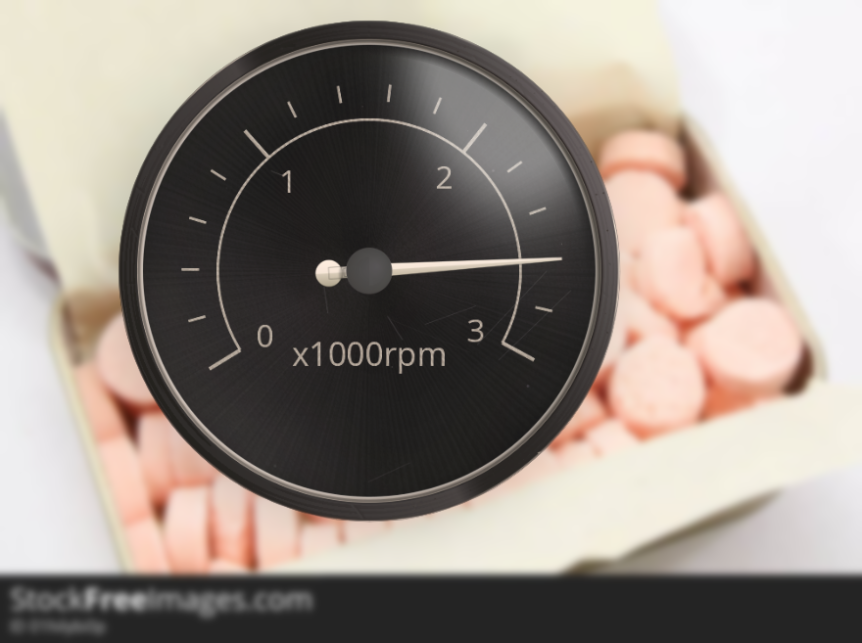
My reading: 2600 rpm
